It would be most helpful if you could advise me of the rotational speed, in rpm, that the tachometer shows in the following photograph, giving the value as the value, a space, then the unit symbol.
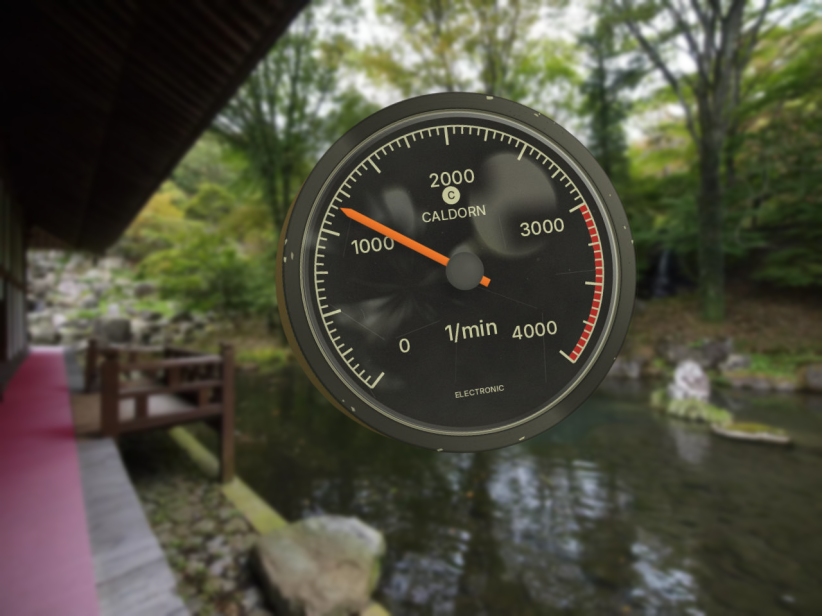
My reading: 1150 rpm
